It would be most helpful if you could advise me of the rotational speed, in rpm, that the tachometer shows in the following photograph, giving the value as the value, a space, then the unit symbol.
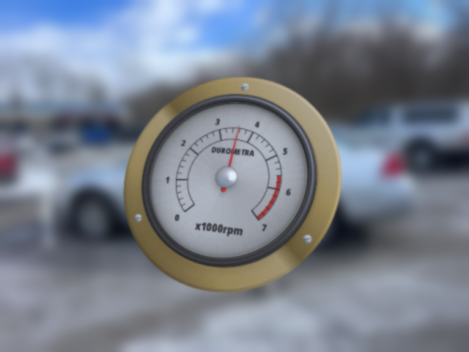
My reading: 3600 rpm
